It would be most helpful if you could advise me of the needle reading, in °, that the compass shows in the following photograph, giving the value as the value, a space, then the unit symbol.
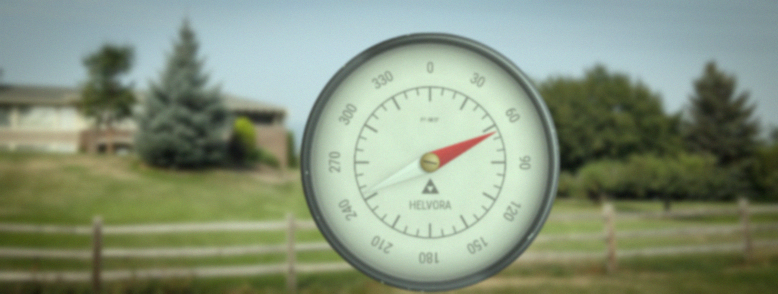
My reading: 65 °
